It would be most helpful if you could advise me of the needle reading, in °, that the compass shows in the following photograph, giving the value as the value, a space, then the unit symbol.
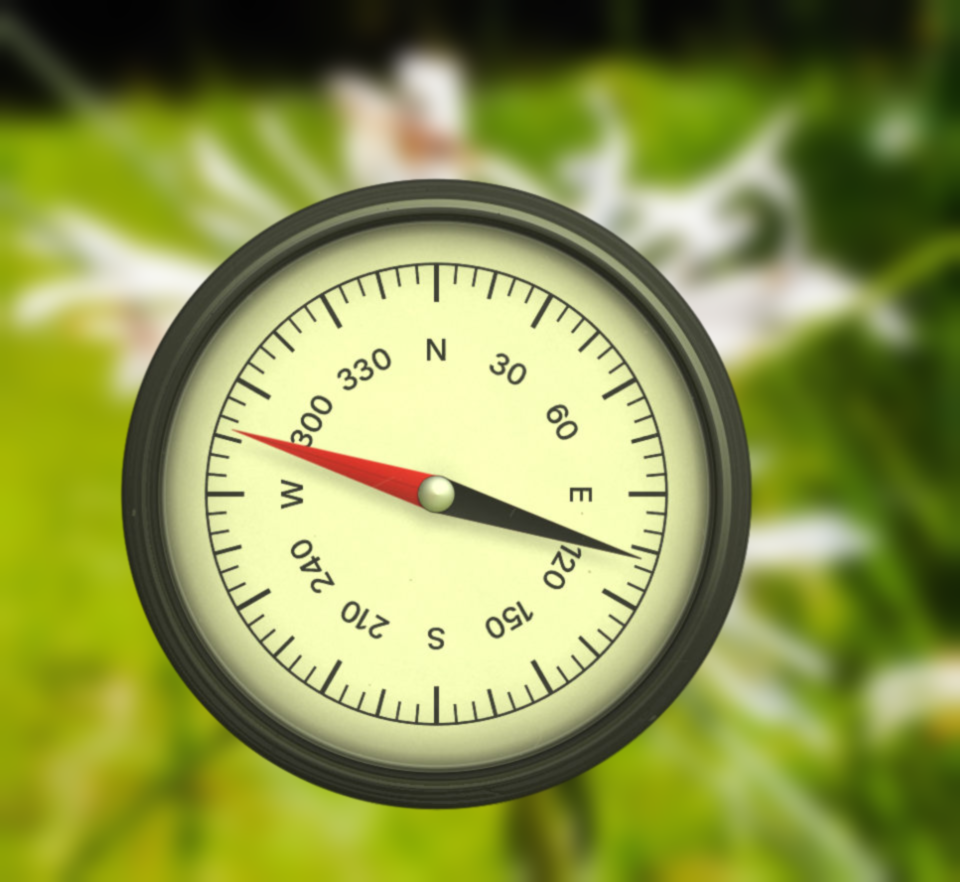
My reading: 287.5 °
